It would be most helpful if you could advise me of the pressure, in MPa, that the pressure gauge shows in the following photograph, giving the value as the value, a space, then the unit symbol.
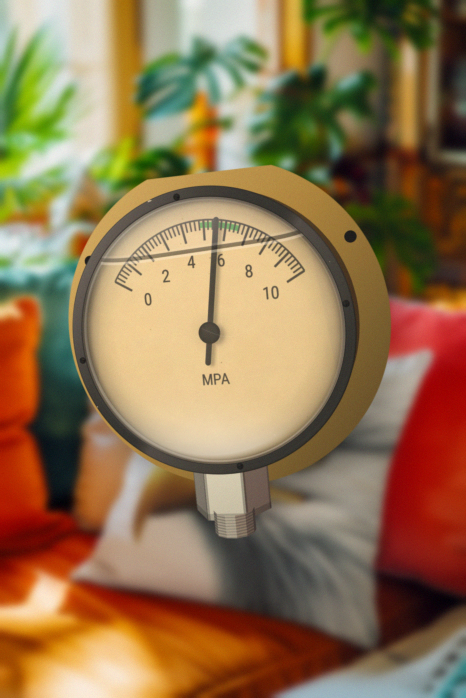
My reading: 5.6 MPa
